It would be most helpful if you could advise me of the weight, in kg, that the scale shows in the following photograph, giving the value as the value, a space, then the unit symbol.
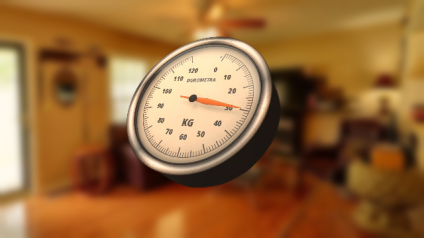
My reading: 30 kg
